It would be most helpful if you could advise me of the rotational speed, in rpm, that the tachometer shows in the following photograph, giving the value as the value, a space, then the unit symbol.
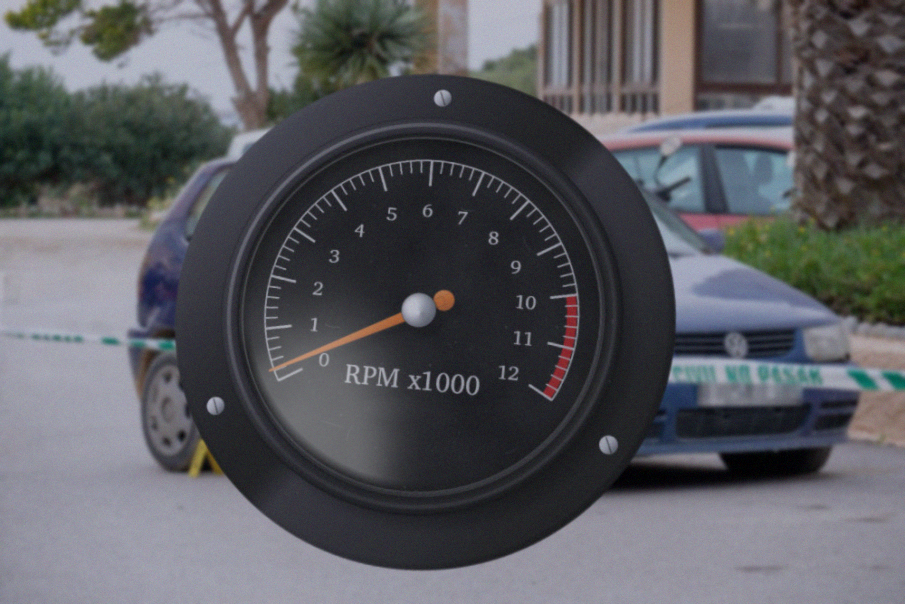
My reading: 200 rpm
